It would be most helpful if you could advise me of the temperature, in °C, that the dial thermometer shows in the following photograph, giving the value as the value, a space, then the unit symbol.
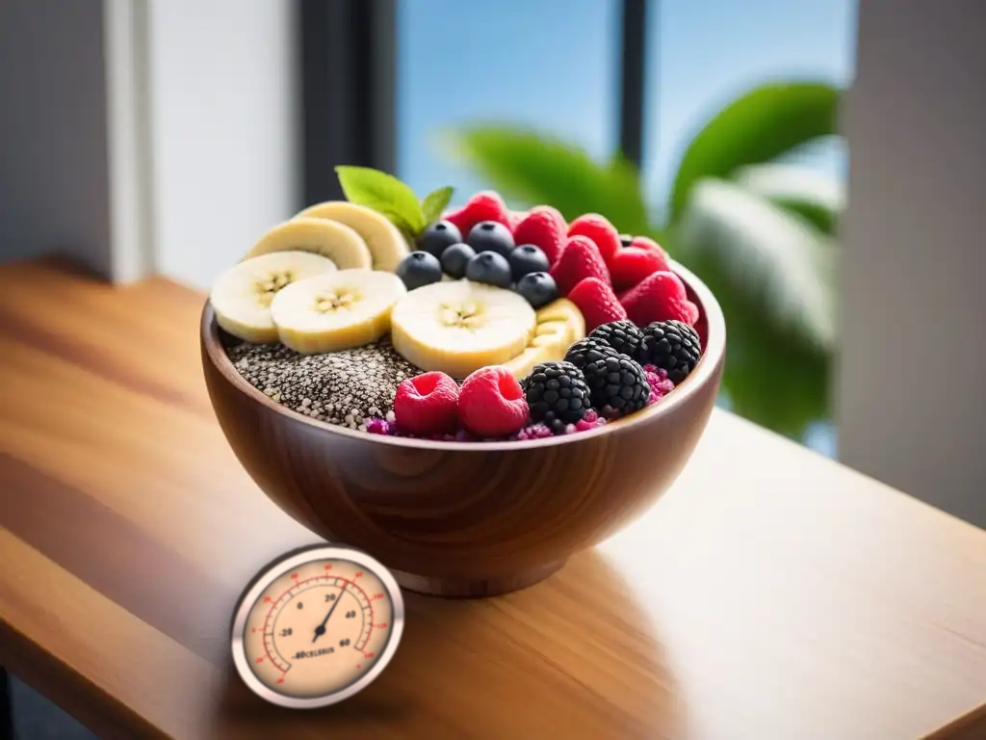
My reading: 24 °C
